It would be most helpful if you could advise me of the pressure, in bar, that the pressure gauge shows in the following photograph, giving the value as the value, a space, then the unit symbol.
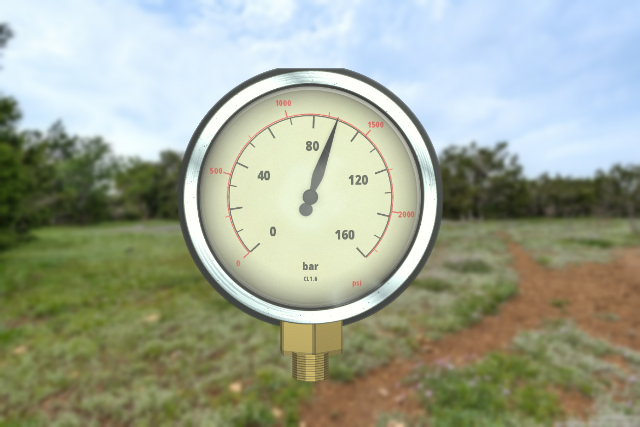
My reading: 90 bar
